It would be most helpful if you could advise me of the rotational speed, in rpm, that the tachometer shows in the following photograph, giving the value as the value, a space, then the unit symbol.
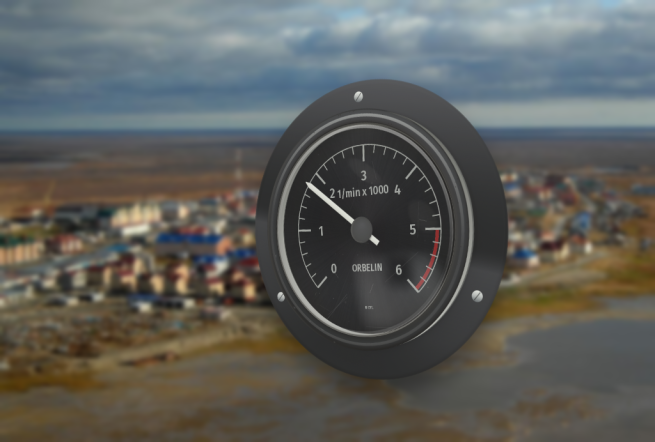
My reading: 1800 rpm
